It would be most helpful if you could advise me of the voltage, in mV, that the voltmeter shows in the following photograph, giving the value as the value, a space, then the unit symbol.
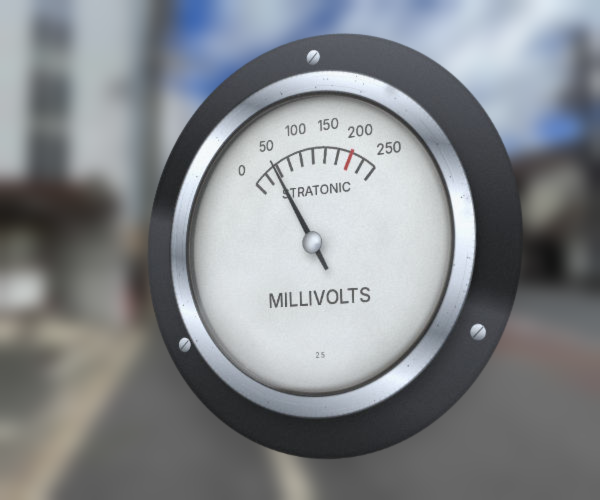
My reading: 50 mV
